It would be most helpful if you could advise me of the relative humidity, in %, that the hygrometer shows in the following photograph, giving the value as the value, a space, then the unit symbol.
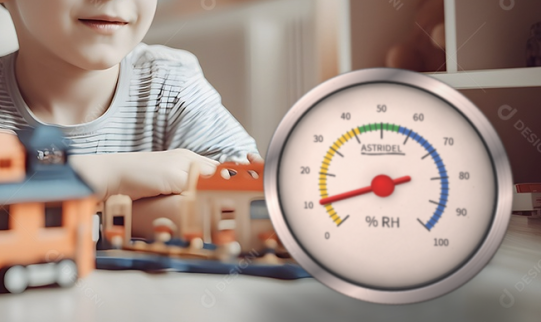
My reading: 10 %
